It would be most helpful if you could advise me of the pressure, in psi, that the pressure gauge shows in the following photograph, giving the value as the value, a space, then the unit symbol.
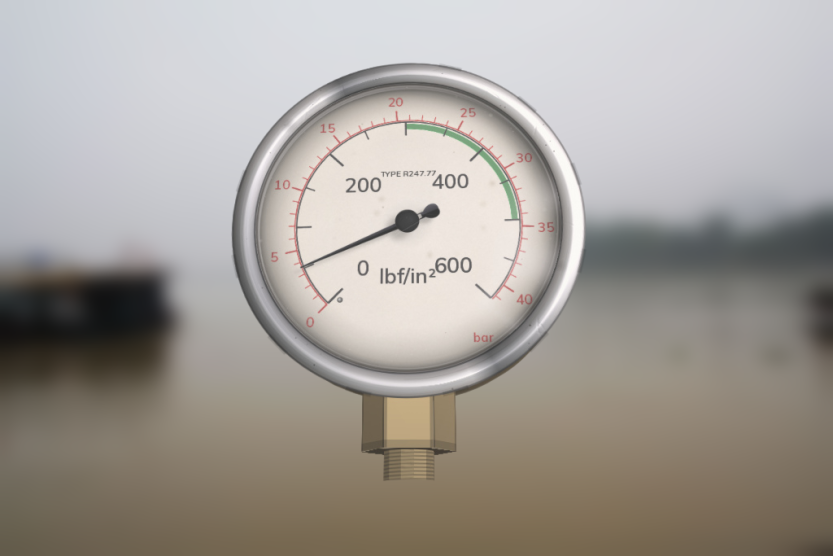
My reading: 50 psi
